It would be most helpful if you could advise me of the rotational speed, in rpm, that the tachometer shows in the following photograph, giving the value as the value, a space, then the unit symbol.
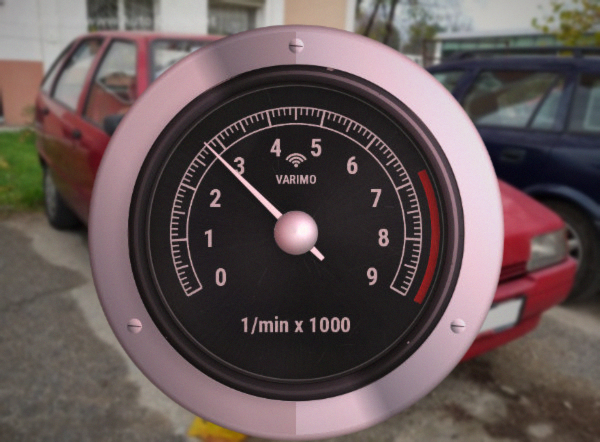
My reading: 2800 rpm
